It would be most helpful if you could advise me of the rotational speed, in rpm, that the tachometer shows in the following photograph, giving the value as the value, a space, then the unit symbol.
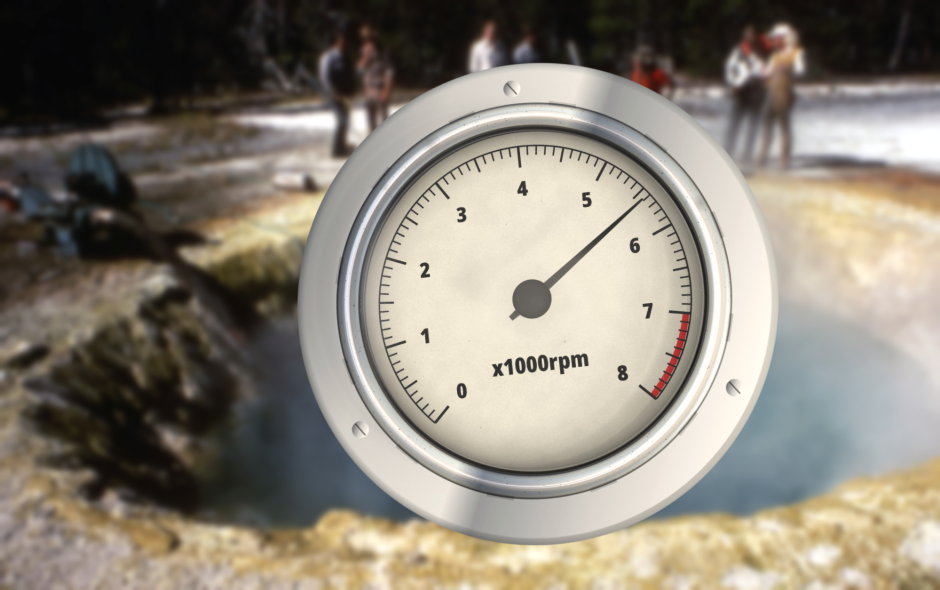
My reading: 5600 rpm
